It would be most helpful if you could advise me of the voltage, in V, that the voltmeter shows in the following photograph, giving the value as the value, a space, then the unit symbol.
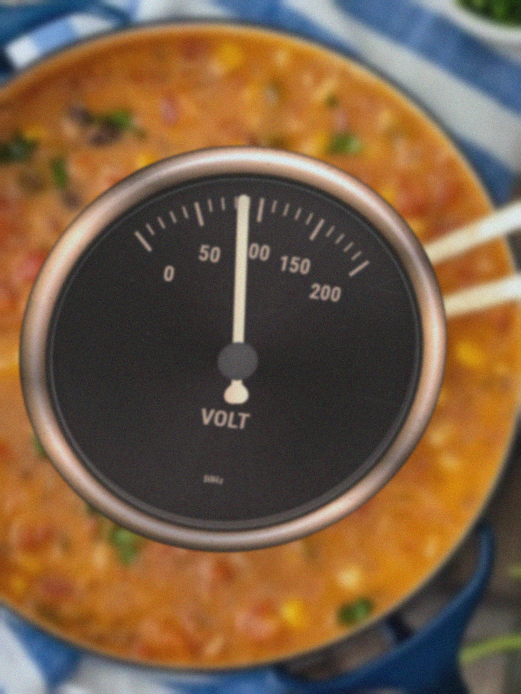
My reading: 85 V
